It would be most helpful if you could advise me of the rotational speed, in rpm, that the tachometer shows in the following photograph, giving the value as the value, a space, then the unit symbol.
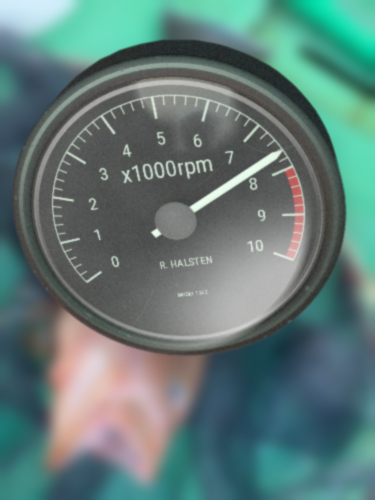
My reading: 7600 rpm
